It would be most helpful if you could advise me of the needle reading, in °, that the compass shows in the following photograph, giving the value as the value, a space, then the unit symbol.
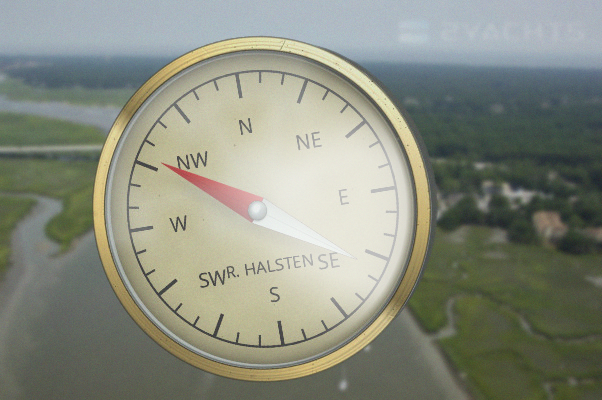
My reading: 305 °
